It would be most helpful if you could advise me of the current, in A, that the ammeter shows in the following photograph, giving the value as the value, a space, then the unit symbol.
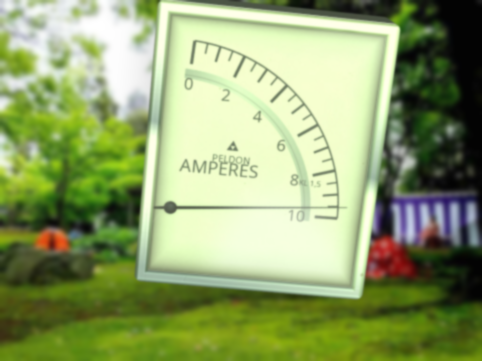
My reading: 9.5 A
